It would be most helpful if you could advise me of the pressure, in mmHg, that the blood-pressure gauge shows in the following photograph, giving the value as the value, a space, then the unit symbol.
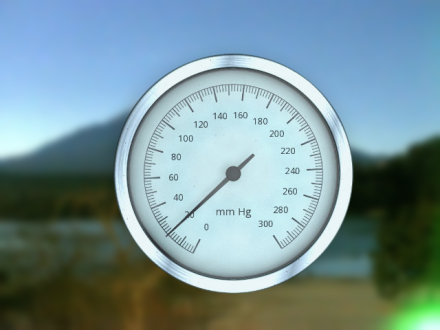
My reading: 20 mmHg
